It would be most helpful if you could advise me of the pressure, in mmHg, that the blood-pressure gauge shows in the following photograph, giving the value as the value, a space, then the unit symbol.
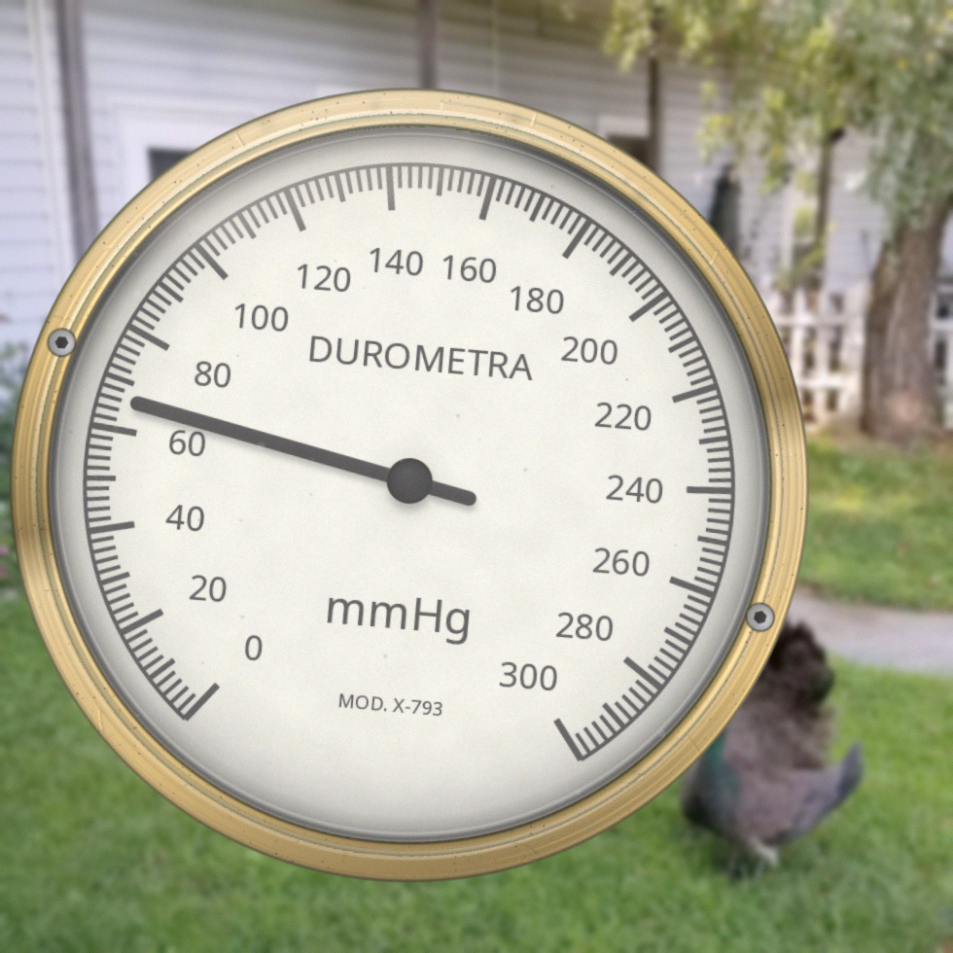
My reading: 66 mmHg
